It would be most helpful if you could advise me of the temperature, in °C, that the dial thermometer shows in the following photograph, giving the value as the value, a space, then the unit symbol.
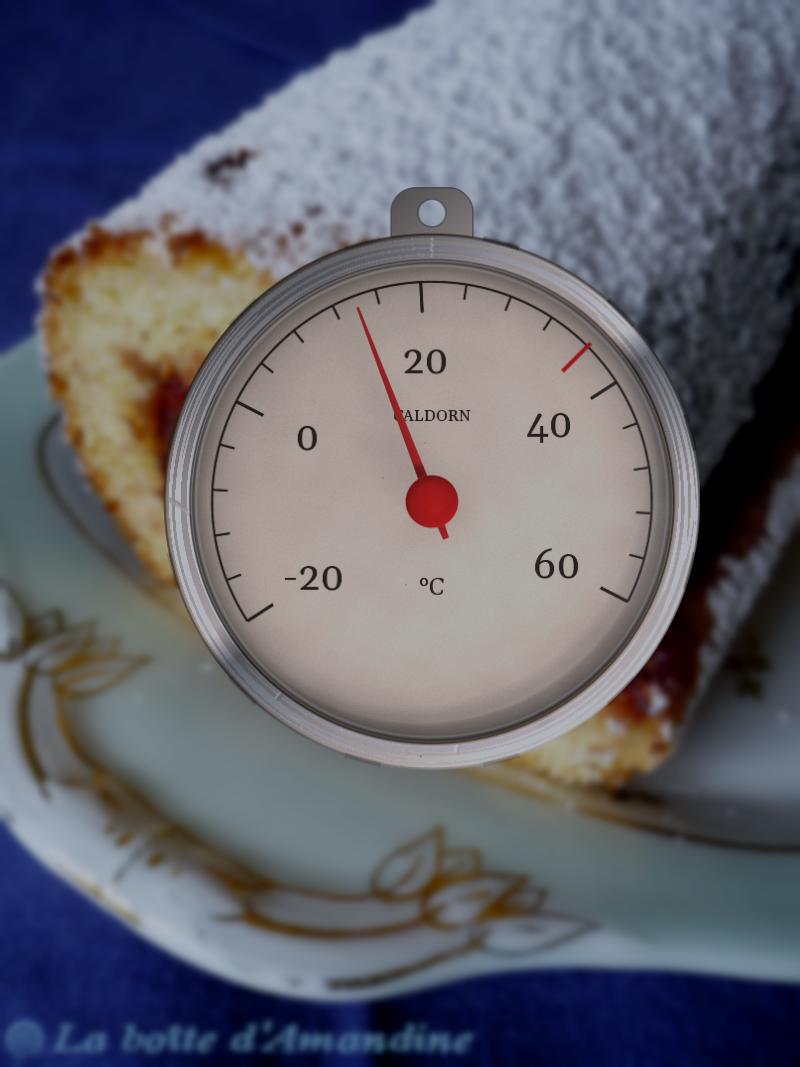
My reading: 14 °C
